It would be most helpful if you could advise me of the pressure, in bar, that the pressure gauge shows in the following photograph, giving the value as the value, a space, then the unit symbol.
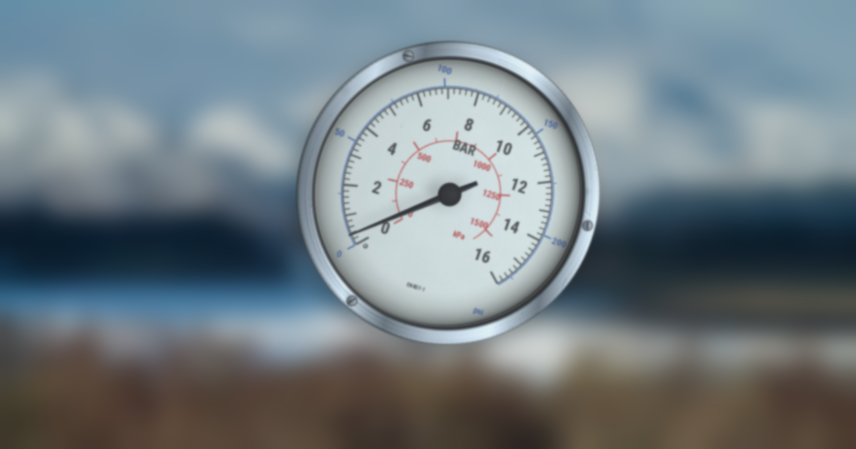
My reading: 0.4 bar
